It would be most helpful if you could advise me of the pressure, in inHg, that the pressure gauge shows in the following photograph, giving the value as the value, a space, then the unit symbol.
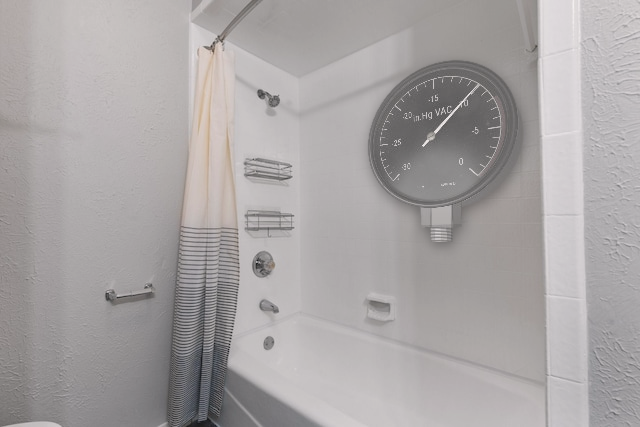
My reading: -10 inHg
